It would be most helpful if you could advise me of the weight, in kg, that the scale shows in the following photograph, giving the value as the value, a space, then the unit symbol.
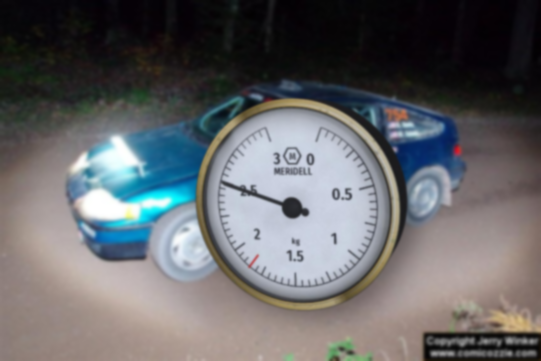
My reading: 2.5 kg
